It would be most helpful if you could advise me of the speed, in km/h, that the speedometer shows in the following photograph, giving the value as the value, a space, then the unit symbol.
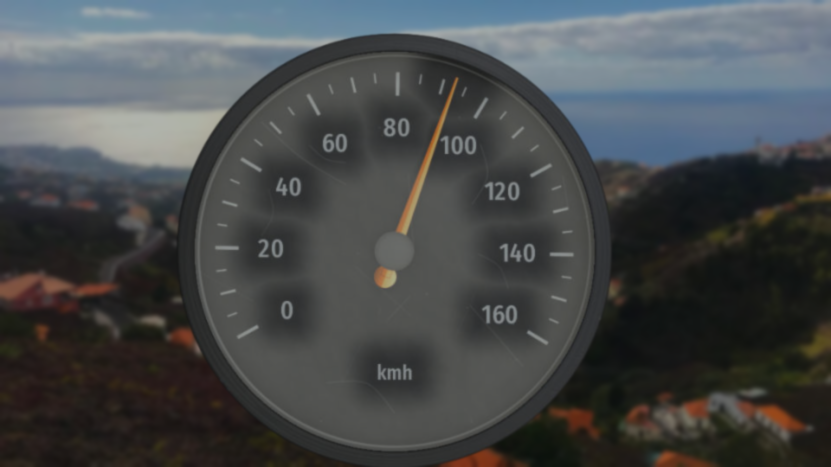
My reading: 92.5 km/h
